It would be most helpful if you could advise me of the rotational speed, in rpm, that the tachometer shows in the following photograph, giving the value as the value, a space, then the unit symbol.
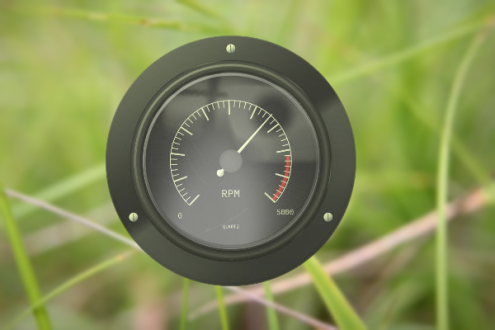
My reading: 3300 rpm
